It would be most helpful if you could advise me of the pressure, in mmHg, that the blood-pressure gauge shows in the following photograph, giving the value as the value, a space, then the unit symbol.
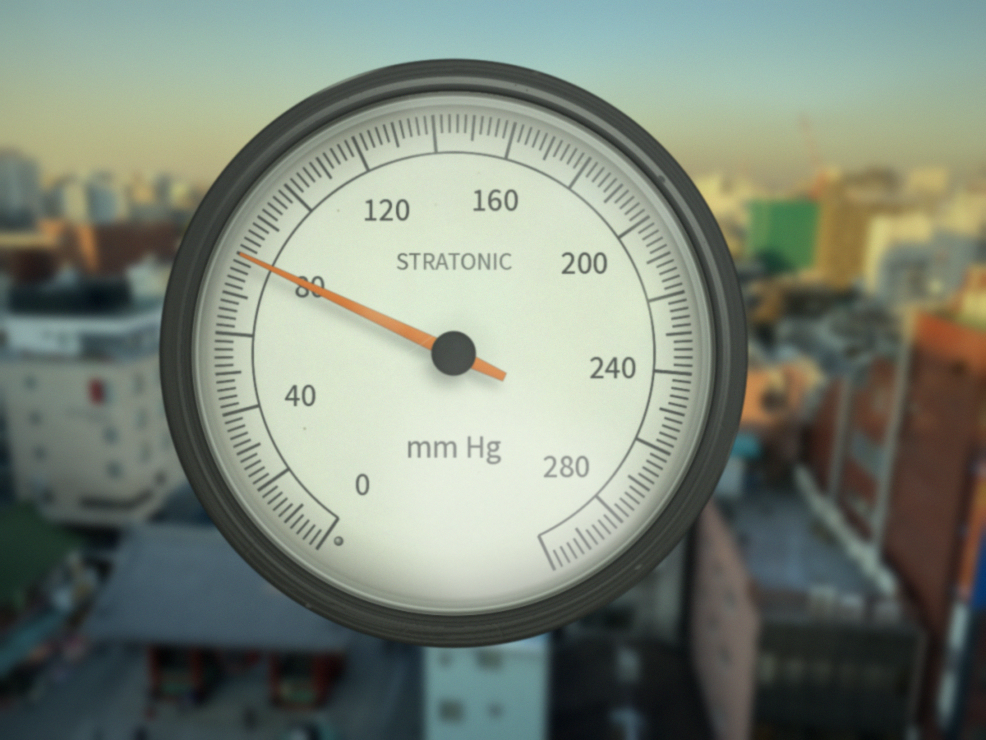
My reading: 80 mmHg
